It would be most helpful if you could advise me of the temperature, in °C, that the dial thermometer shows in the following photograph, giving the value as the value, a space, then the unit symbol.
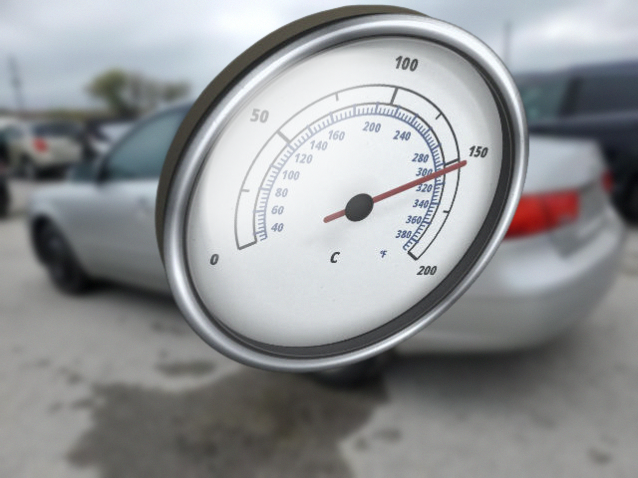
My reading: 150 °C
